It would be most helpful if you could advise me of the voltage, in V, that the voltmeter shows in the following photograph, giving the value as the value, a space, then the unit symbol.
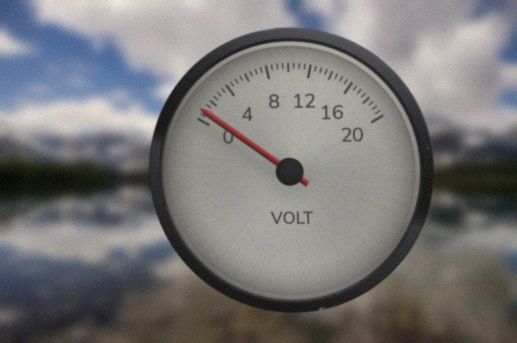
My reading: 1 V
